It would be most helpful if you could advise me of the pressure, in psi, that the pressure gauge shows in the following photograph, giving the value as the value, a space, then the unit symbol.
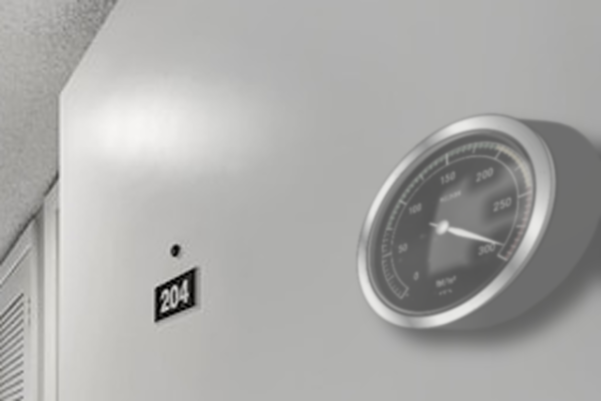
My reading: 290 psi
